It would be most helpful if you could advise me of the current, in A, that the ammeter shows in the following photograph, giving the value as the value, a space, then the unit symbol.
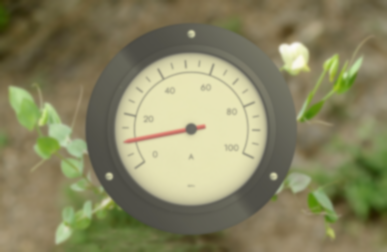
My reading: 10 A
